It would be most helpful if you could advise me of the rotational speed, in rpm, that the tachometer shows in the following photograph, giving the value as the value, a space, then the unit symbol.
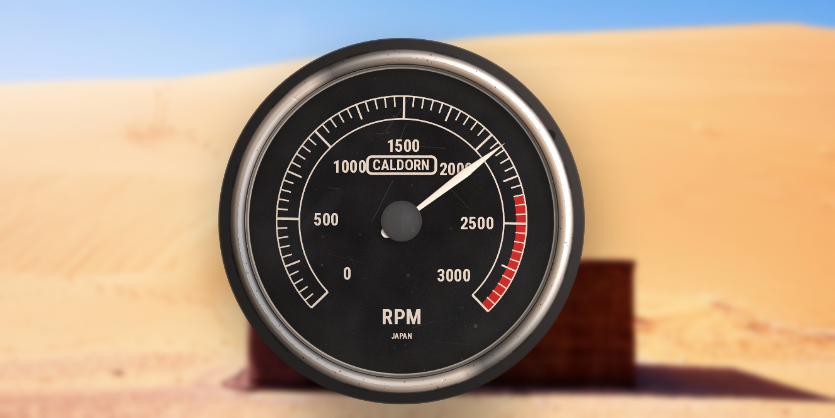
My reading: 2075 rpm
